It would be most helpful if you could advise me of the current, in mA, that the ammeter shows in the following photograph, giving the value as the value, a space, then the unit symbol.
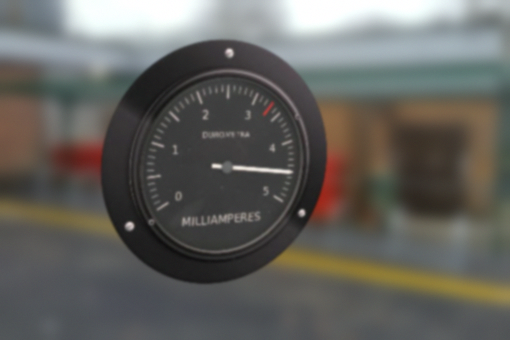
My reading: 4.5 mA
